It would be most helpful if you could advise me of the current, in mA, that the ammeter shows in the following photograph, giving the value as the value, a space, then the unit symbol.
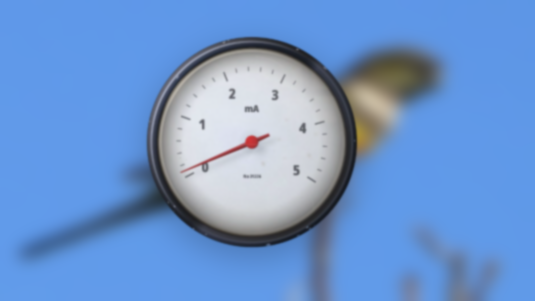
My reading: 0.1 mA
